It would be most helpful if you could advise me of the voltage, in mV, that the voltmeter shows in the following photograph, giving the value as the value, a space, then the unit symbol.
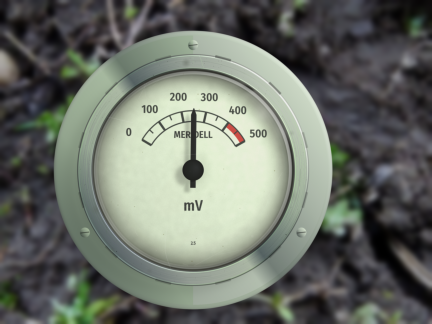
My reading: 250 mV
